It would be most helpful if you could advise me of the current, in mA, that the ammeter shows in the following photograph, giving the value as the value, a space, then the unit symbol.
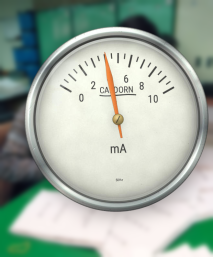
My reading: 4 mA
